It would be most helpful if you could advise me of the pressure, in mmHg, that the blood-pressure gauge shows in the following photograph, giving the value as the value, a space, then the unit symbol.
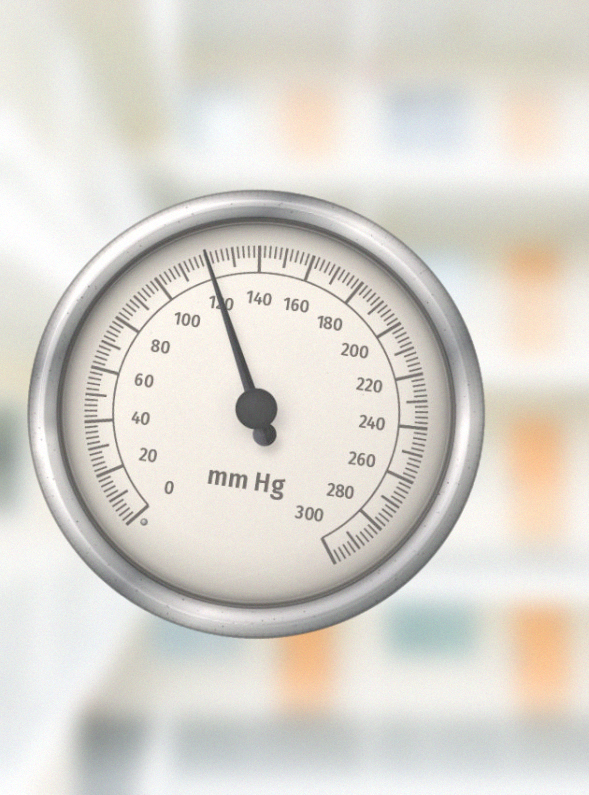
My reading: 120 mmHg
